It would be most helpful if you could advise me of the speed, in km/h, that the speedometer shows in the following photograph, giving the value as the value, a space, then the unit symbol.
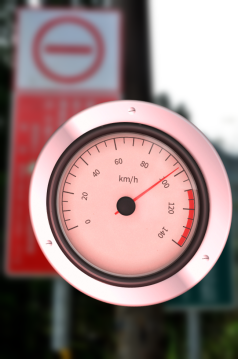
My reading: 97.5 km/h
